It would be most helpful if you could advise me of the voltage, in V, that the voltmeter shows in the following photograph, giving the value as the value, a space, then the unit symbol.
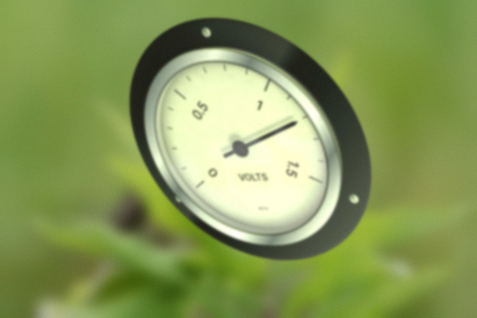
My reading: 1.2 V
